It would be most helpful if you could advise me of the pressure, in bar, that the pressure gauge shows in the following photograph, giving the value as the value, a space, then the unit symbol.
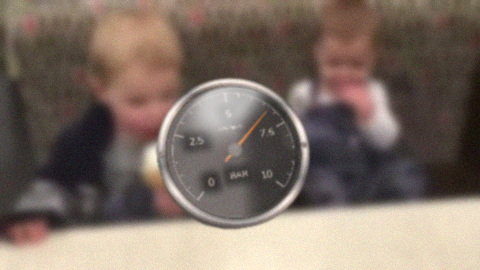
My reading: 6.75 bar
